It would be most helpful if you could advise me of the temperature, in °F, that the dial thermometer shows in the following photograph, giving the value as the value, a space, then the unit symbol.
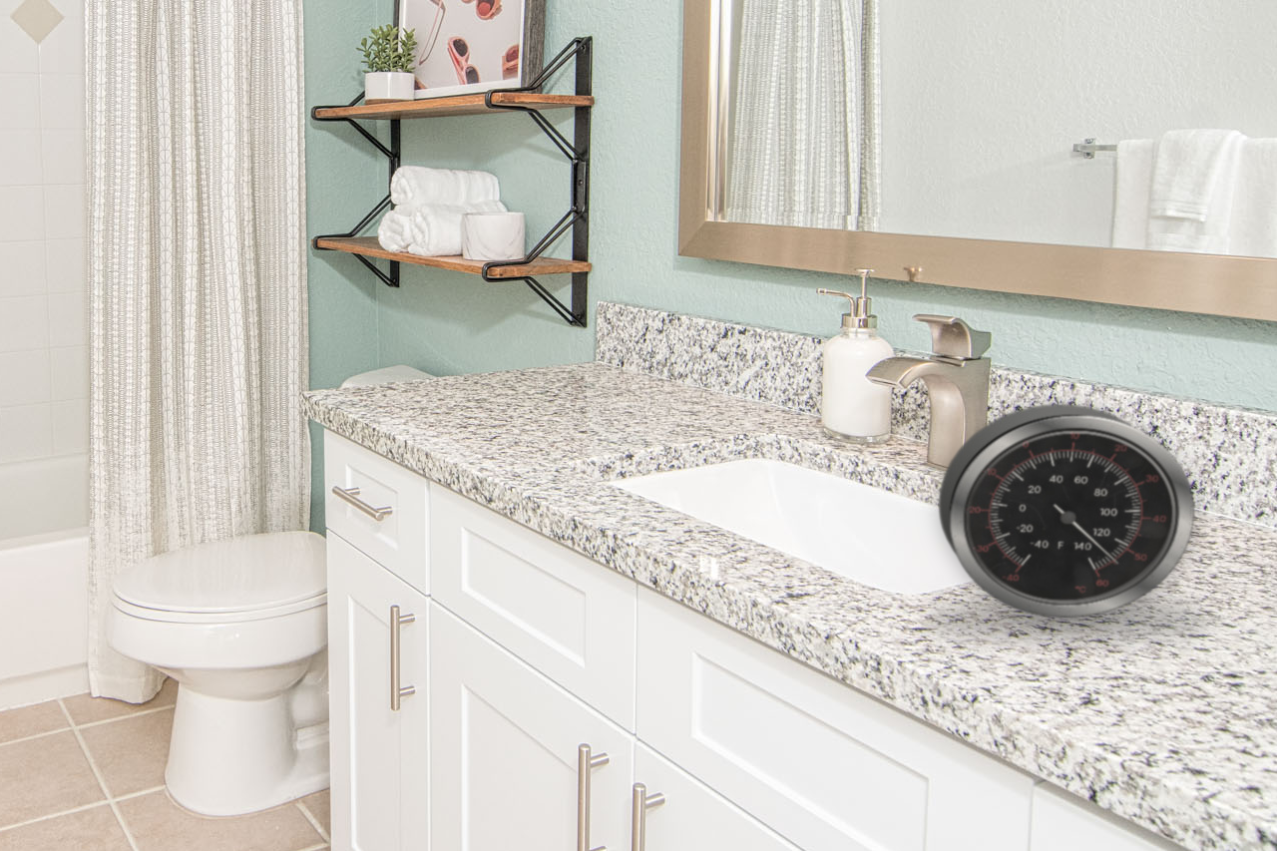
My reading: 130 °F
